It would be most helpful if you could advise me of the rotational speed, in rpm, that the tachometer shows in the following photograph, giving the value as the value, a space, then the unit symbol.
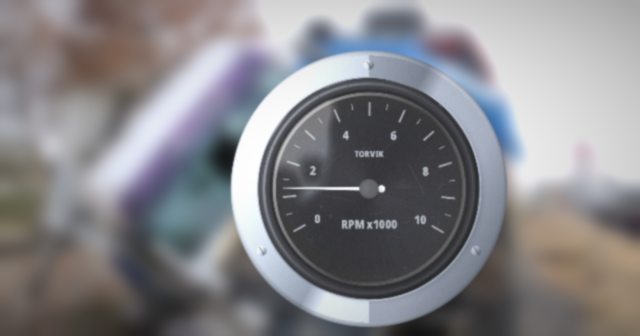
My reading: 1250 rpm
